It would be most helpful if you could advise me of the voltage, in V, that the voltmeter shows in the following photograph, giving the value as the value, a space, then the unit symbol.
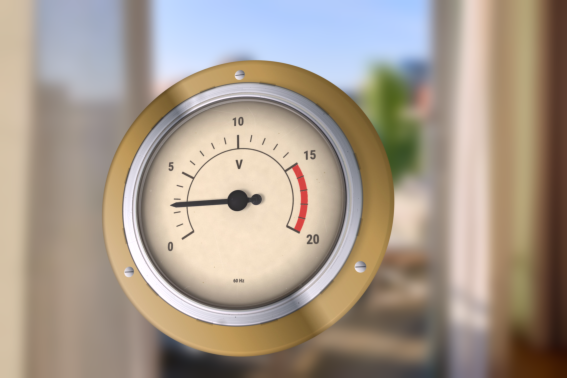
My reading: 2.5 V
